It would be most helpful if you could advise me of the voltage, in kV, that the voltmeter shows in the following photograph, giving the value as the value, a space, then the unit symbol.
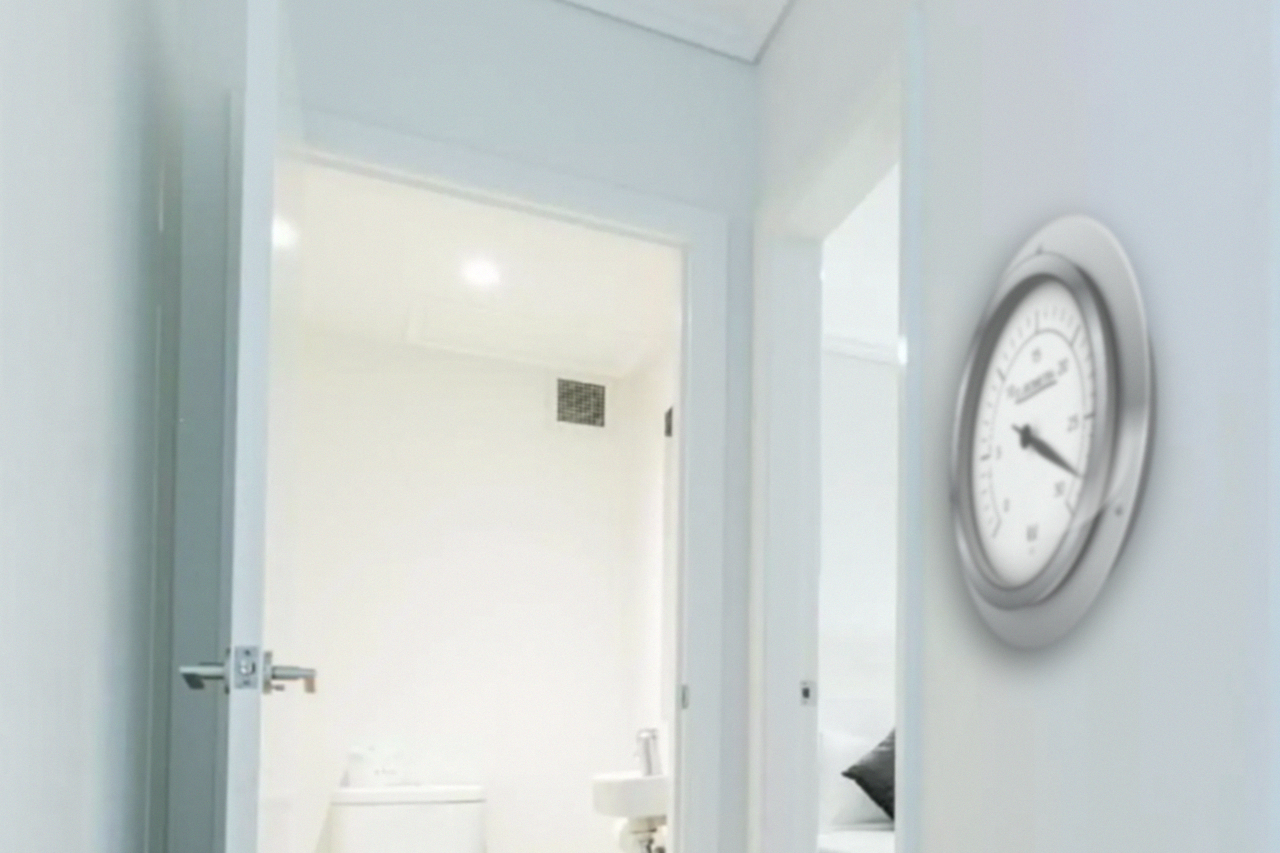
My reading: 28 kV
